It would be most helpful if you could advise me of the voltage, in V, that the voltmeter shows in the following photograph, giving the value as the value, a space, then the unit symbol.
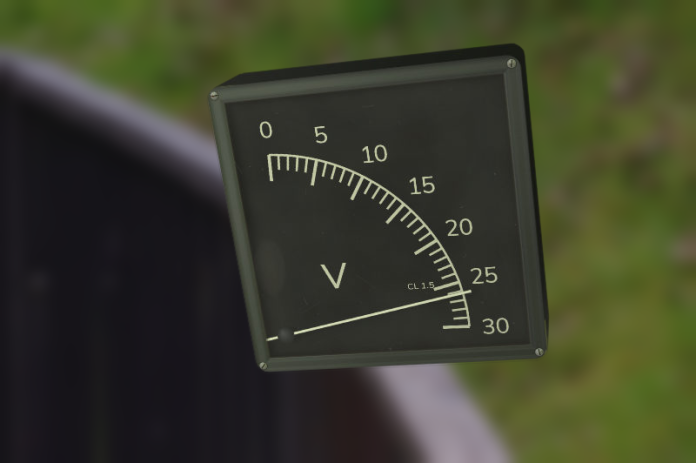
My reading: 26 V
